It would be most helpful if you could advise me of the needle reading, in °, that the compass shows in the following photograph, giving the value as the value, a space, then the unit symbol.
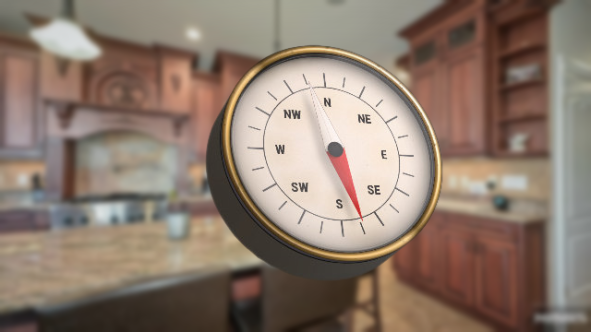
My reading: 165 °
